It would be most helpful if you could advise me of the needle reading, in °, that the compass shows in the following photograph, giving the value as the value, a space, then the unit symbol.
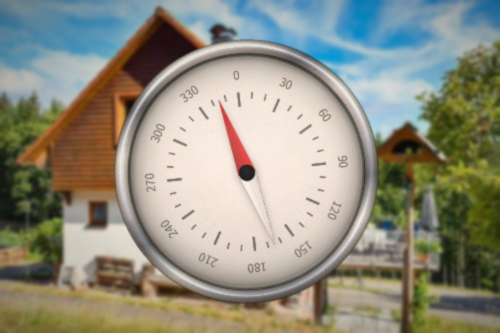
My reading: 345 °
